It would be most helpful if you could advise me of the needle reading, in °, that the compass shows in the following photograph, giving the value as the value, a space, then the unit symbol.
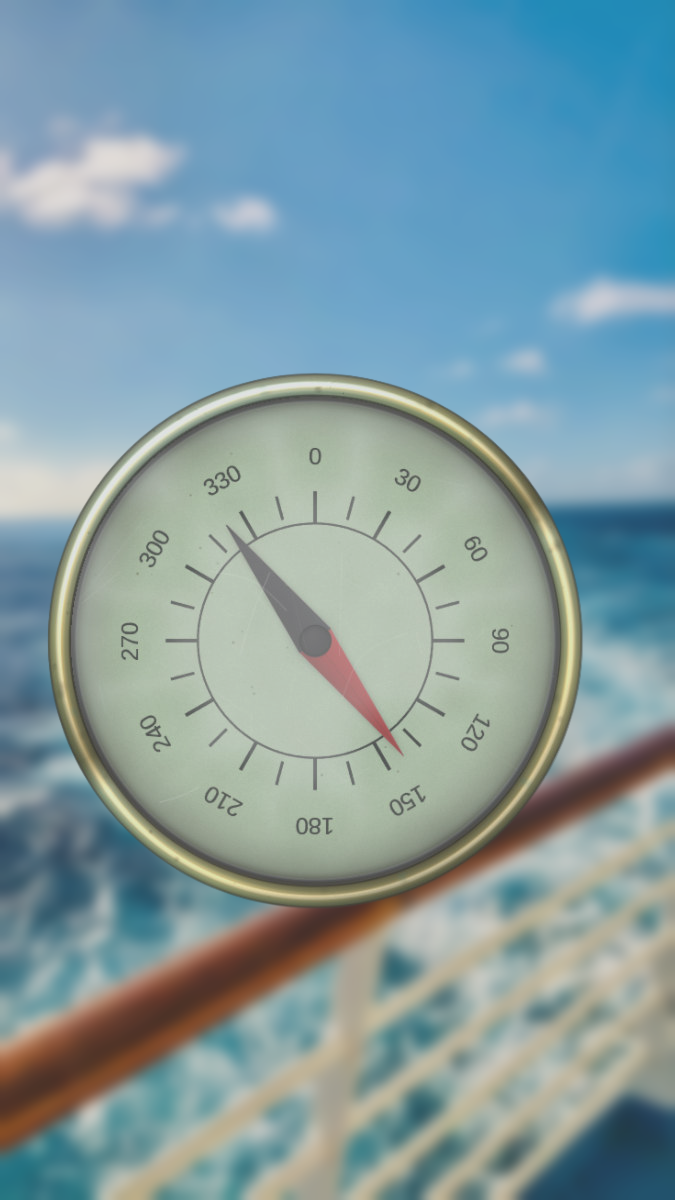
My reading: 142.5 °
